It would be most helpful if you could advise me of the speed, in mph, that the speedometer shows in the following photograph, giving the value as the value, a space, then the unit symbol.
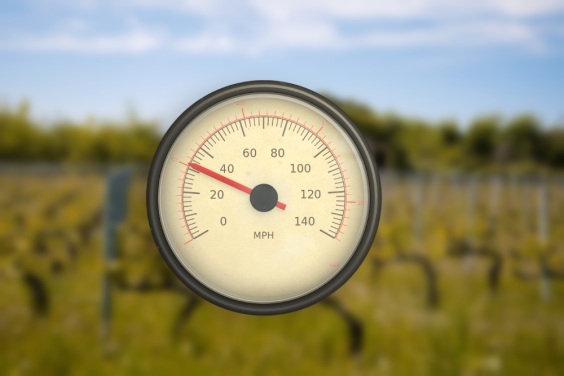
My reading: 32 mph
